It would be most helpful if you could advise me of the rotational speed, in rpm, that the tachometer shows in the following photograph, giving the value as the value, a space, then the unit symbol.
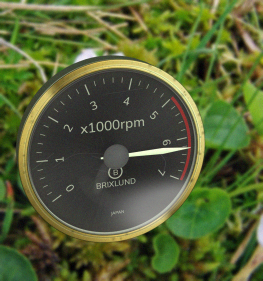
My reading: 6200 rpm
